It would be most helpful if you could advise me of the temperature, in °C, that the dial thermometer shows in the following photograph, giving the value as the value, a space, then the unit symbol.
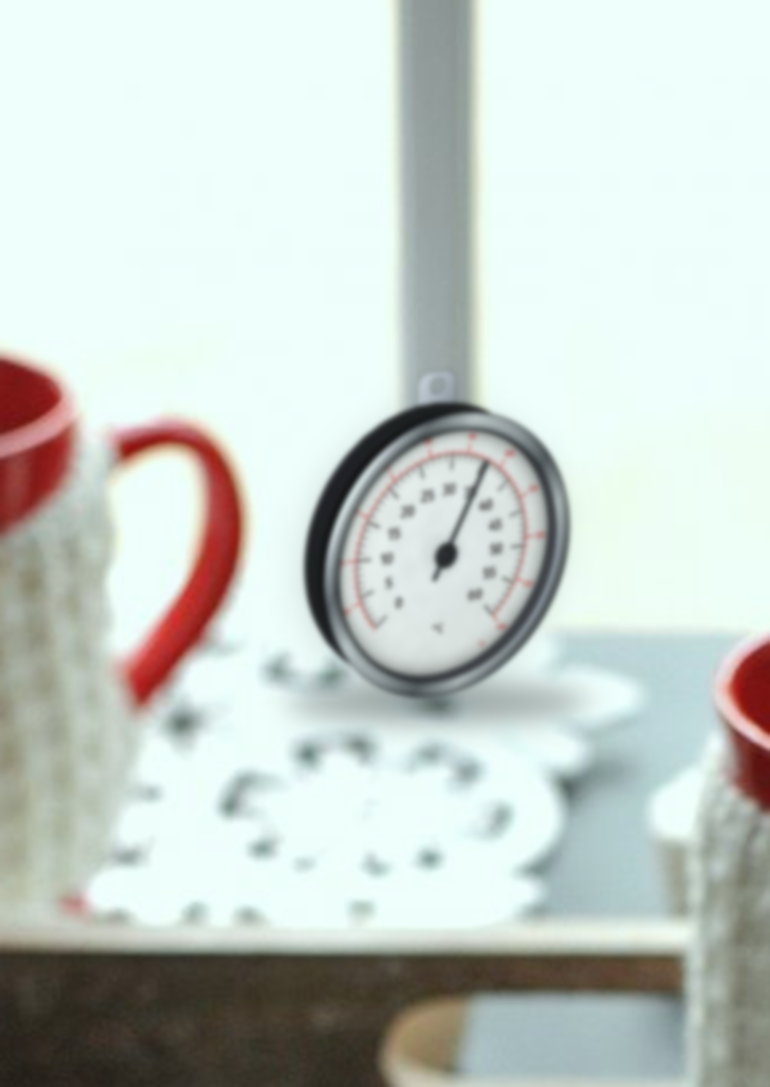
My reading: 35 °C
